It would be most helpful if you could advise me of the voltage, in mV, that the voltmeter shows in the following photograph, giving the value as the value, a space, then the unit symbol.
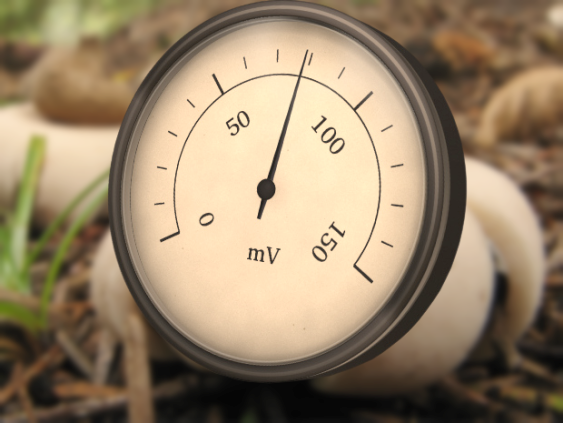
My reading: 80 mV
